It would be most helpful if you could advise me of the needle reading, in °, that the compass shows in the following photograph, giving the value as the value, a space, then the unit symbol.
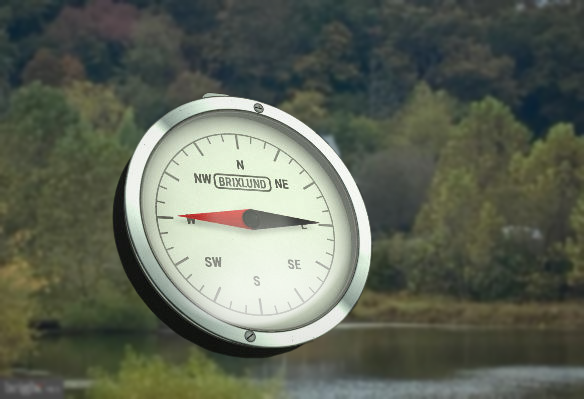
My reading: 270 °
